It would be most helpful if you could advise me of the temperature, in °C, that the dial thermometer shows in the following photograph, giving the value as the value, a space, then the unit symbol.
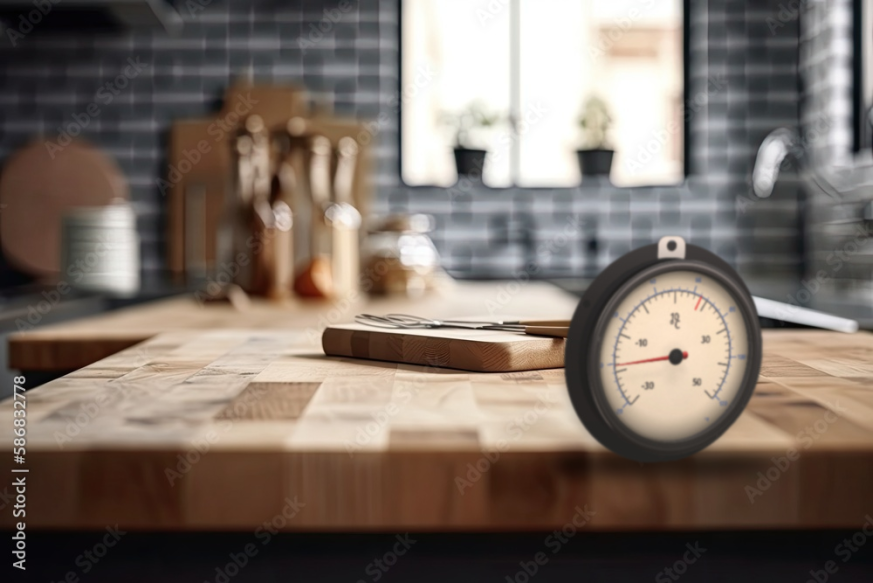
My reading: -18 °C
